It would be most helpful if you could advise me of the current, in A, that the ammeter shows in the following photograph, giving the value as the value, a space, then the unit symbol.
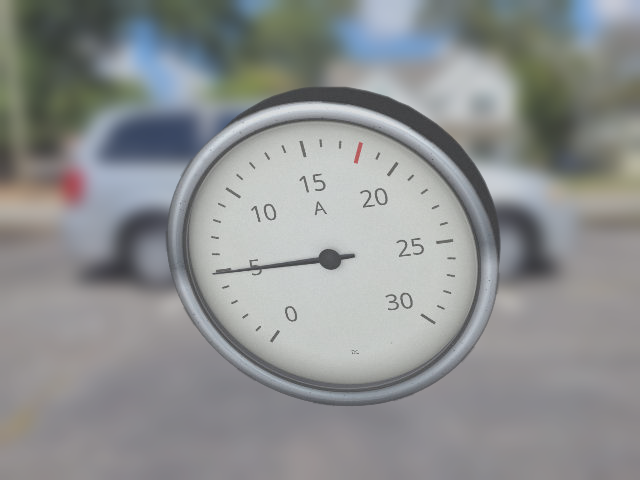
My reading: 5 A
